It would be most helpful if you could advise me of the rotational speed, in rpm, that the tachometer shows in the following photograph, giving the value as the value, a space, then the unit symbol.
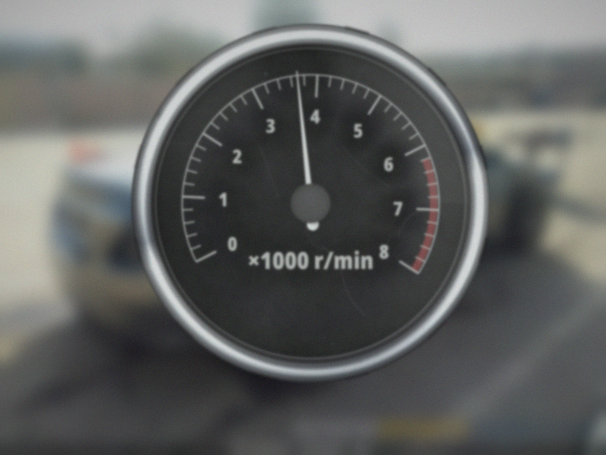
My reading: 3700 rpm
